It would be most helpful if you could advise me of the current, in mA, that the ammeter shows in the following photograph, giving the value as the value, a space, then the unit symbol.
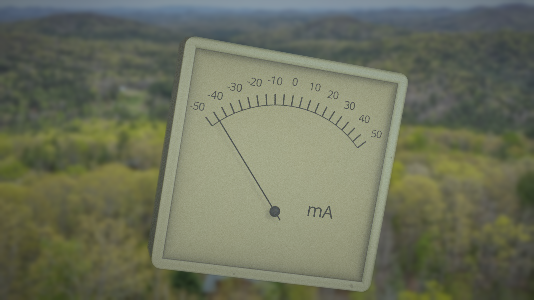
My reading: -45 mA
